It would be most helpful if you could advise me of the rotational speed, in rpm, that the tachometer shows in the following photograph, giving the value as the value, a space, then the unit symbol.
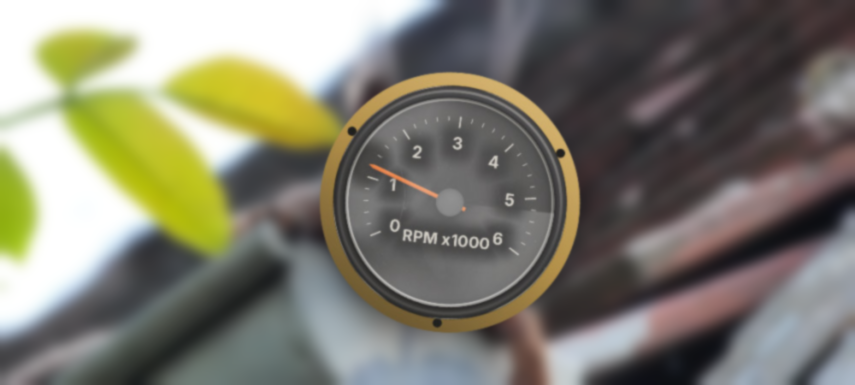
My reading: 1200 rpm
